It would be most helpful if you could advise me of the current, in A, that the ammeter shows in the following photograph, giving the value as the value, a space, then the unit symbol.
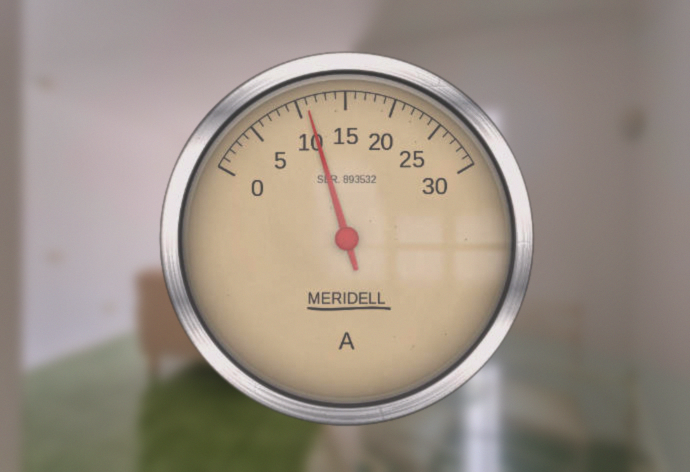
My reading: 11 A
